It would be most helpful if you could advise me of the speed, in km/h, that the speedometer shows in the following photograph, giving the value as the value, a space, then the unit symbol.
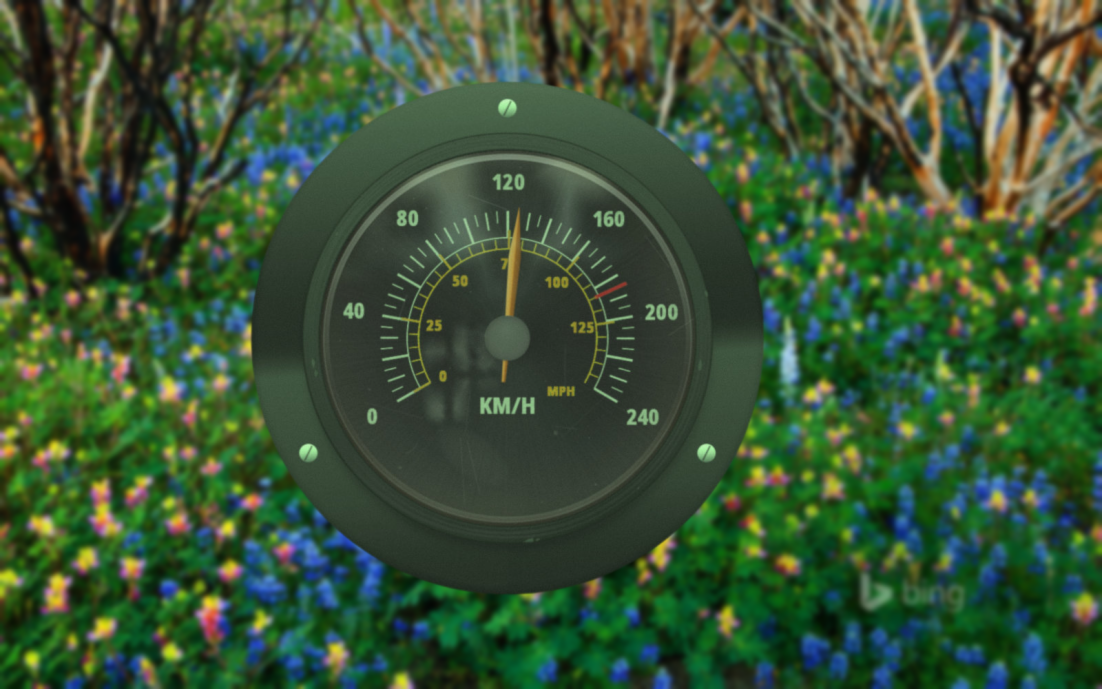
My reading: 125 km/h
